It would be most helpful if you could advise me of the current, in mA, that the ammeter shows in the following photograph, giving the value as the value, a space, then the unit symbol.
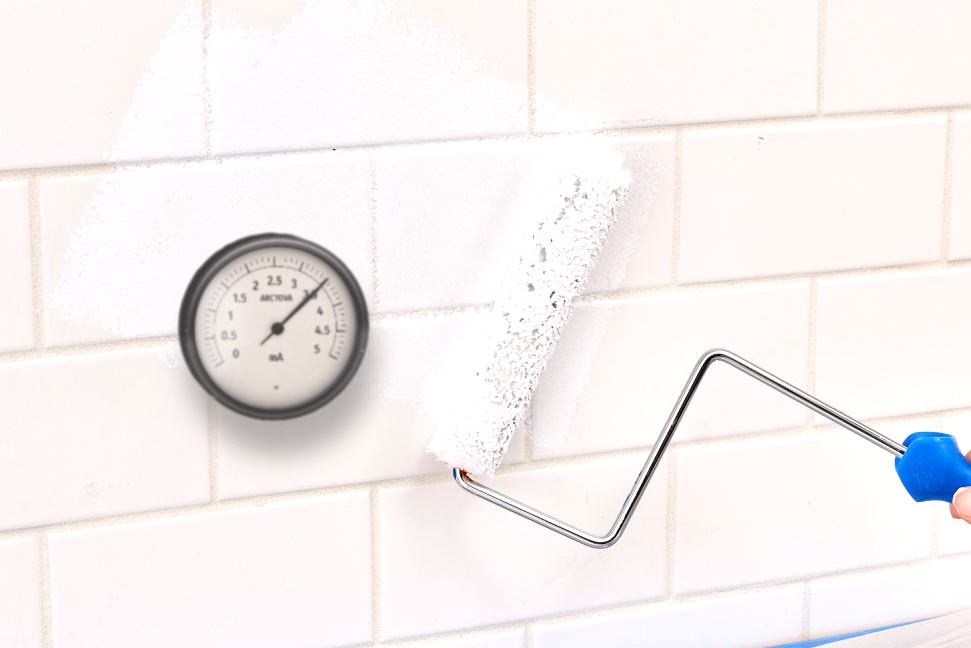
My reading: 3.5 mA
